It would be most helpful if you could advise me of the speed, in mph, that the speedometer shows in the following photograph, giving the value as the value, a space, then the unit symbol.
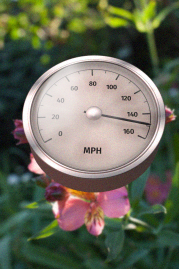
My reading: 150 mph
